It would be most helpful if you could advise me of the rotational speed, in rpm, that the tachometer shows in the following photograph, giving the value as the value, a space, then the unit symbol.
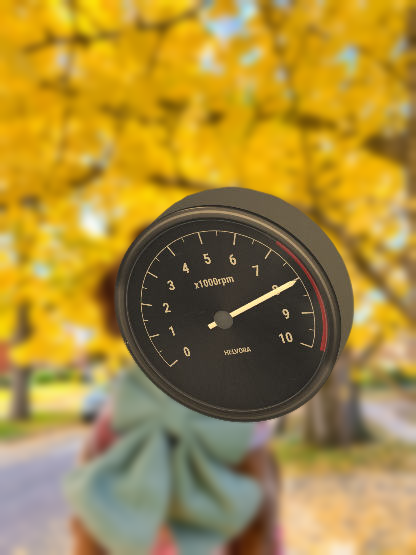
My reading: 8000 rpm
